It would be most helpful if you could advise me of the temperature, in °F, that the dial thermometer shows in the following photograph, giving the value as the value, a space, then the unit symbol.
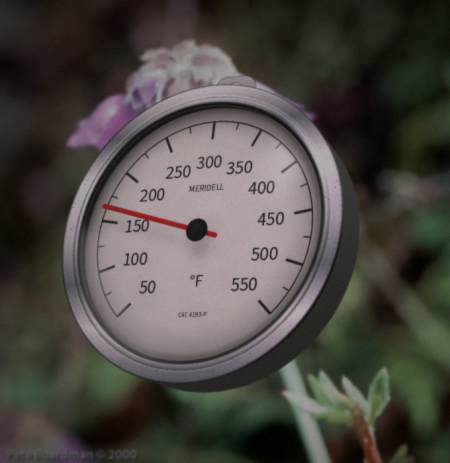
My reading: 162.5 °F
